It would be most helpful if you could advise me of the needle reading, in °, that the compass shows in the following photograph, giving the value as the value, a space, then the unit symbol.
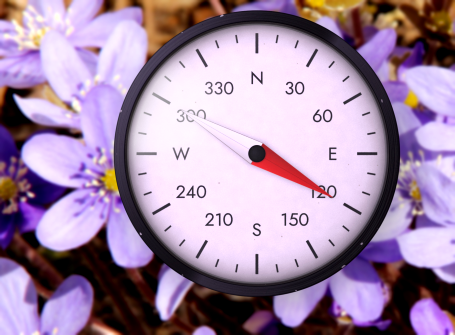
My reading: 120 °
